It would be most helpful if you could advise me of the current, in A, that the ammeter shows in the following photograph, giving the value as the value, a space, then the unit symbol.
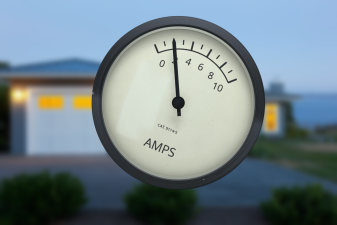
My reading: 2 A
